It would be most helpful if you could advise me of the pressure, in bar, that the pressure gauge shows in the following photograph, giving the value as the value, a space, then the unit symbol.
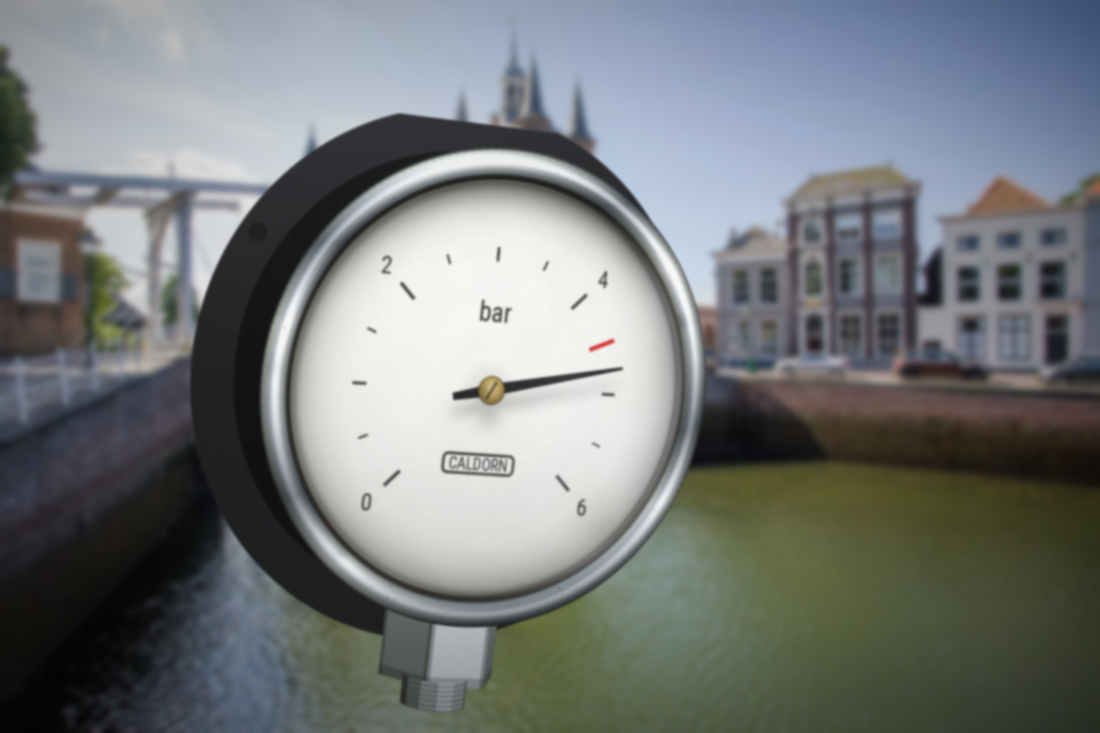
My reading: 4.75 bar
